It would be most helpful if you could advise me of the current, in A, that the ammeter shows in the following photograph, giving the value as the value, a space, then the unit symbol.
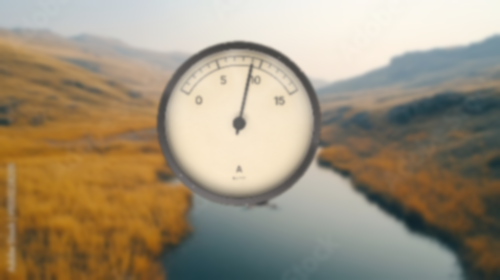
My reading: 9 A
